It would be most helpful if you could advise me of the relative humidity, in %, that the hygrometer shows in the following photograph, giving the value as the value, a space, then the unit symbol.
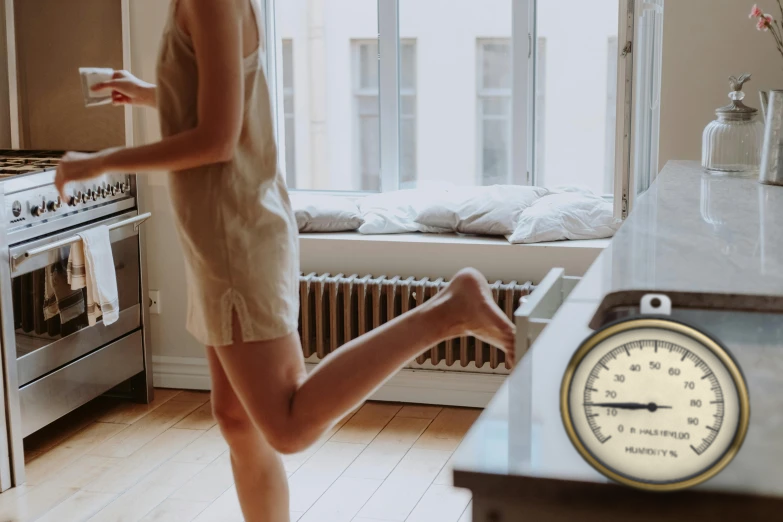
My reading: 15 %
